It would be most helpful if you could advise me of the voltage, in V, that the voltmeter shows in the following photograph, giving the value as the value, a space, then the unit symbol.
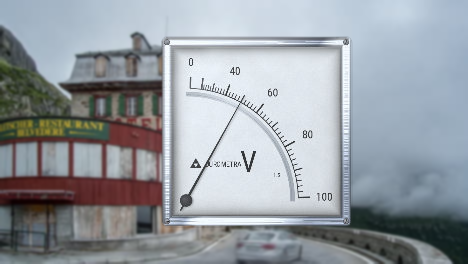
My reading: 50 V
